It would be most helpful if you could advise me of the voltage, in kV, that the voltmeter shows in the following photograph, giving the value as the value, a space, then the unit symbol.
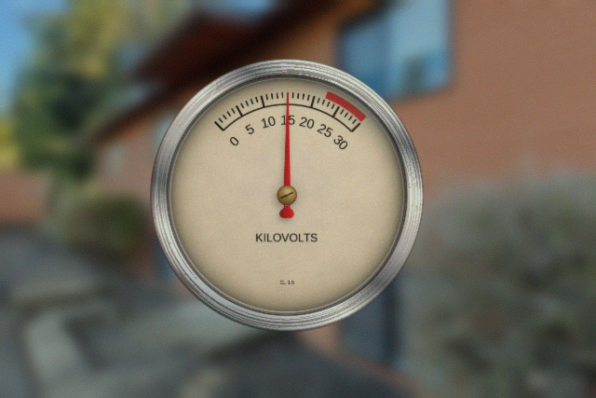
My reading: 15 kV
